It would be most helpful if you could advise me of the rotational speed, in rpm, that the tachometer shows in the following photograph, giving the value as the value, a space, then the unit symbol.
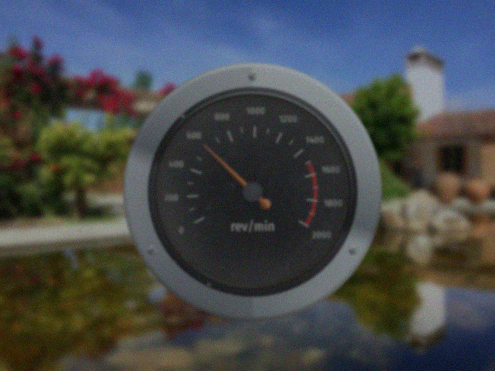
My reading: 600 rpm
